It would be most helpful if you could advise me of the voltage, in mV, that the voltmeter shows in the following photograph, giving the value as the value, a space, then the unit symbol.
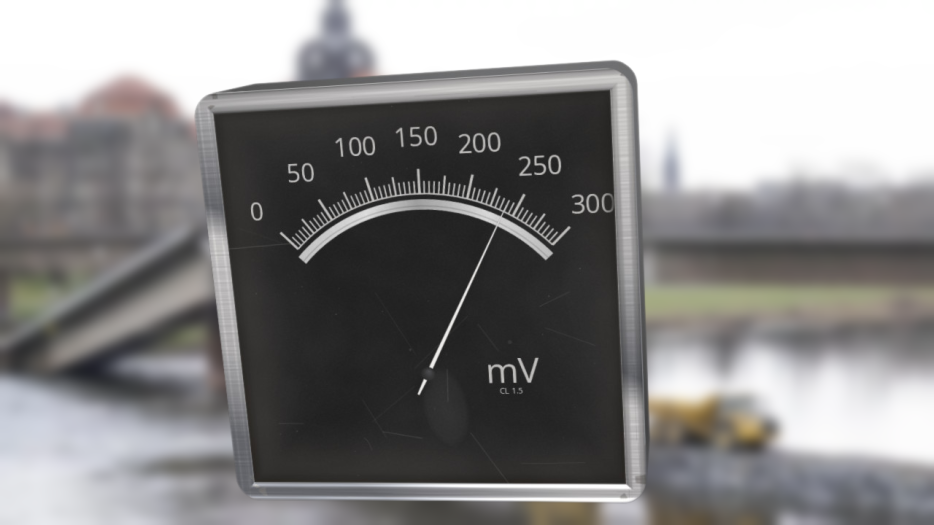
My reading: 240 mV
